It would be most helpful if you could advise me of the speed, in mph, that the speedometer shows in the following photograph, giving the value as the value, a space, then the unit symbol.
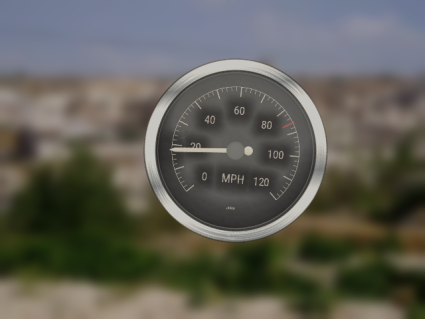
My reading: 18 mph
